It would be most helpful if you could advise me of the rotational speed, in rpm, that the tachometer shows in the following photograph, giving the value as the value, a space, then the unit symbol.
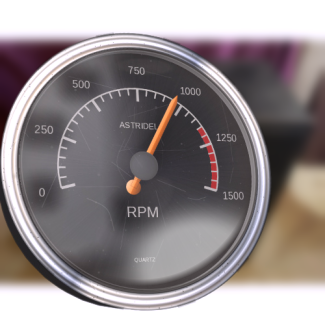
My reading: 950 rpm
